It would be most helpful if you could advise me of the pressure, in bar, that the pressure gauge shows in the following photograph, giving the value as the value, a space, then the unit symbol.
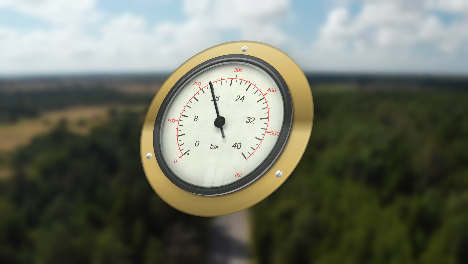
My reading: 16 bar
